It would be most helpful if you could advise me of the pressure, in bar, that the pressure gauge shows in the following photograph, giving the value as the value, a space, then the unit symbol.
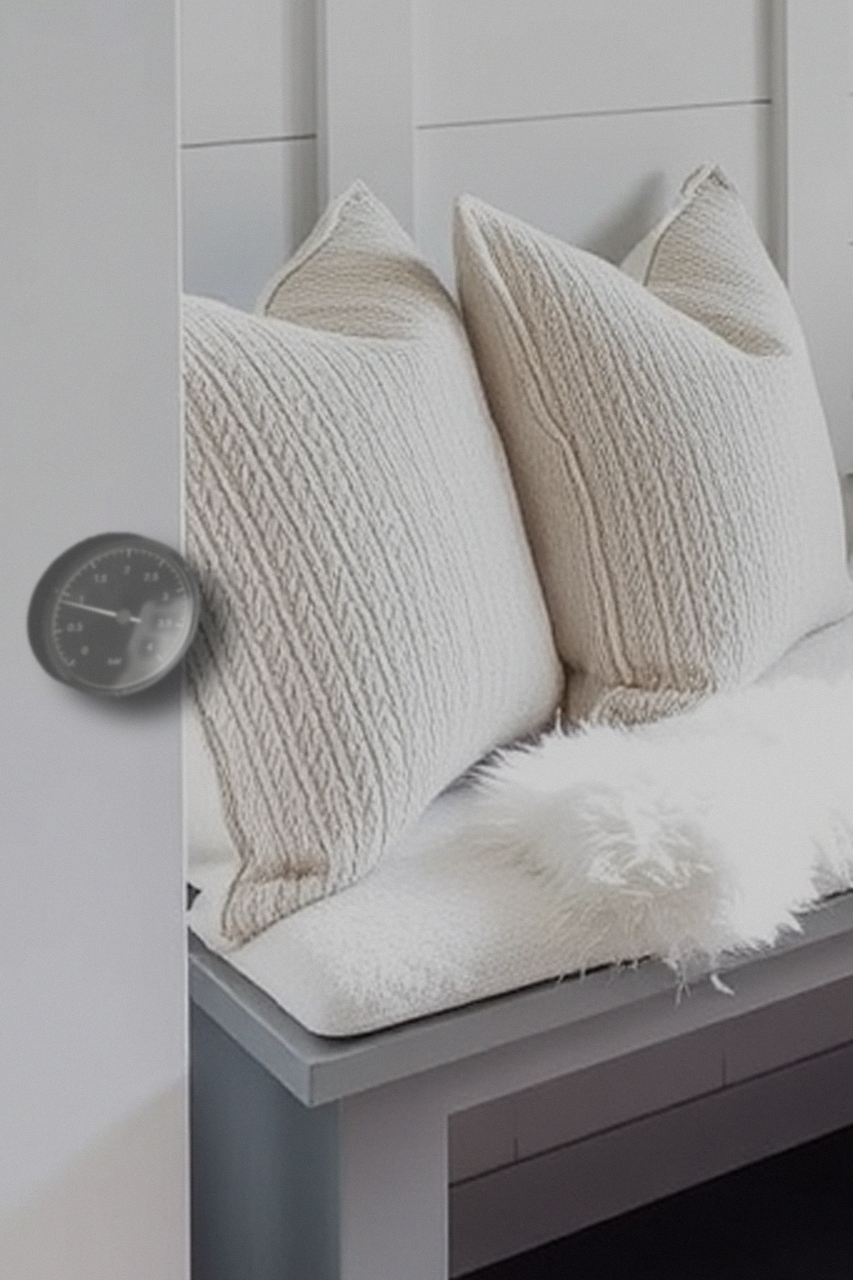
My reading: 0.9 bar
